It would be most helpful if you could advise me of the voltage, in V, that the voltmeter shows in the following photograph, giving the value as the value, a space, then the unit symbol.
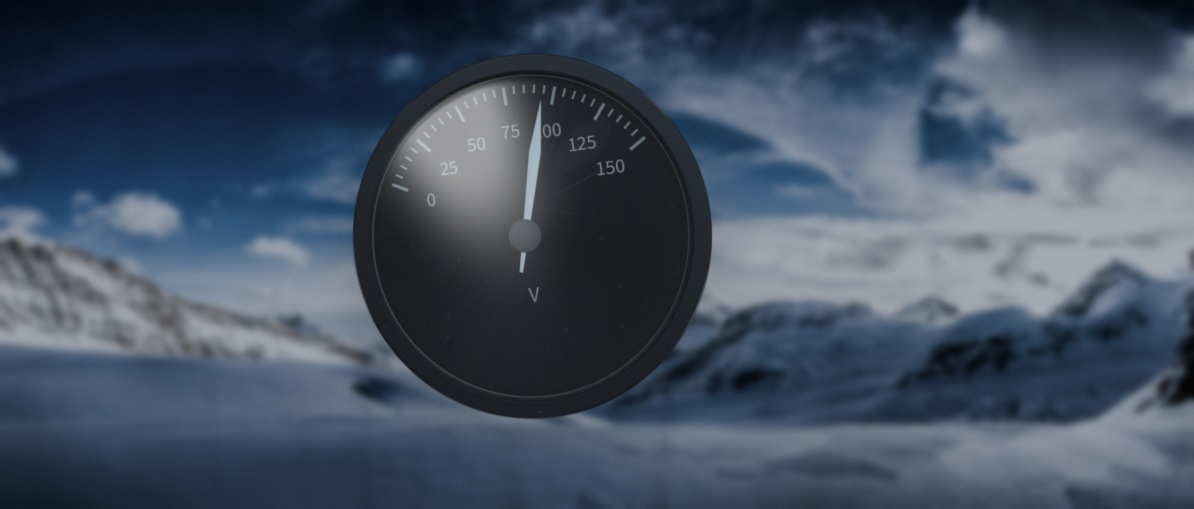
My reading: 95 V
